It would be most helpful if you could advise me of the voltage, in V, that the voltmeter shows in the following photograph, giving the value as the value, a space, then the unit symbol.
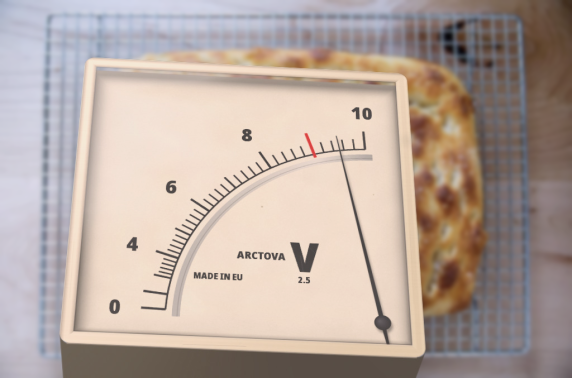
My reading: 9.5 V
